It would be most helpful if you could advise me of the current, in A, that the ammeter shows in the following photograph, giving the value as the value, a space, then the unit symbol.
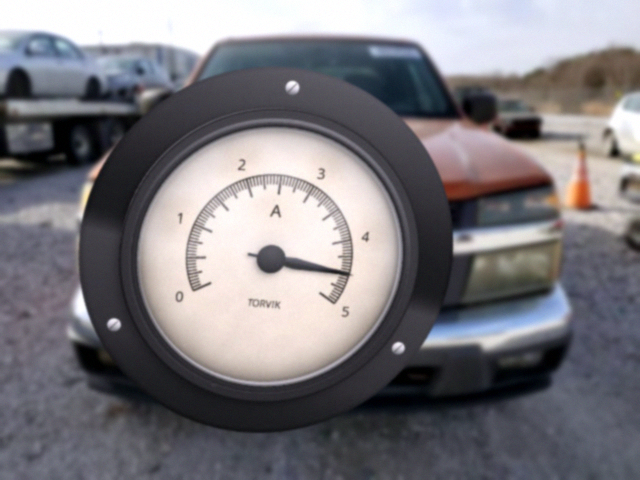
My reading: 4.5 A
